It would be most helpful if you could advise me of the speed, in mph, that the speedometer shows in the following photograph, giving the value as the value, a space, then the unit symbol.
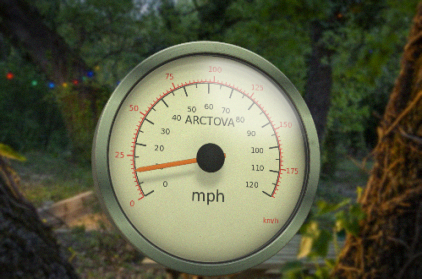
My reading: 10 mph
